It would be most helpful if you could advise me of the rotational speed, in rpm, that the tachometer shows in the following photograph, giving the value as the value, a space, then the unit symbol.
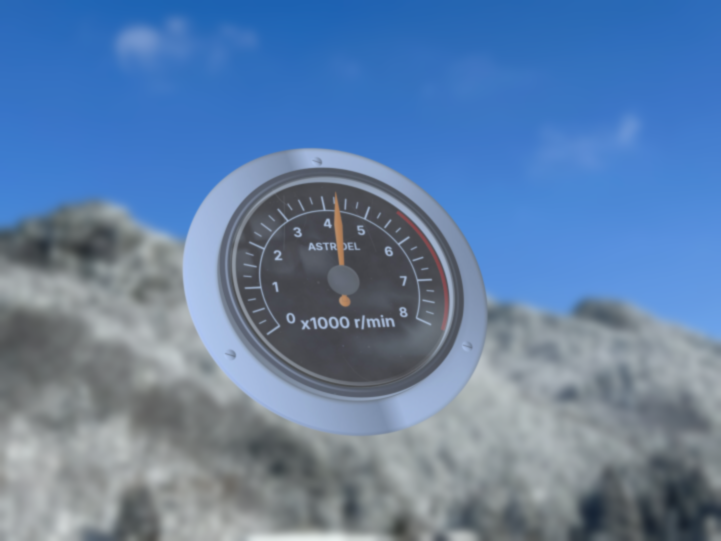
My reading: 4250 rpm
